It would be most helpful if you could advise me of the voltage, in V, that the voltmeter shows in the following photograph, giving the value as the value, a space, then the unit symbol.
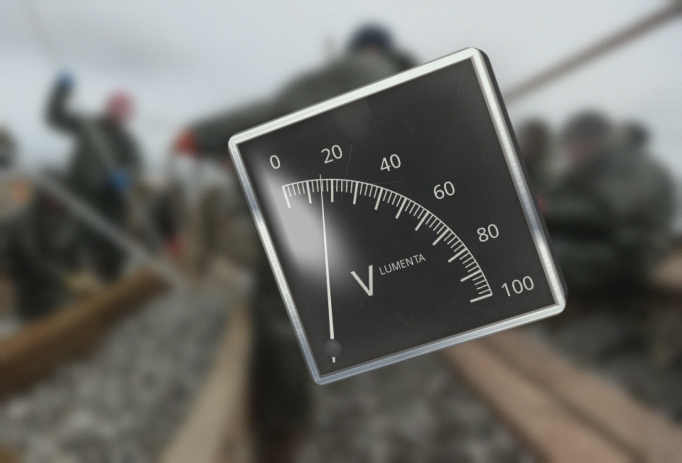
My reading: 16 V
